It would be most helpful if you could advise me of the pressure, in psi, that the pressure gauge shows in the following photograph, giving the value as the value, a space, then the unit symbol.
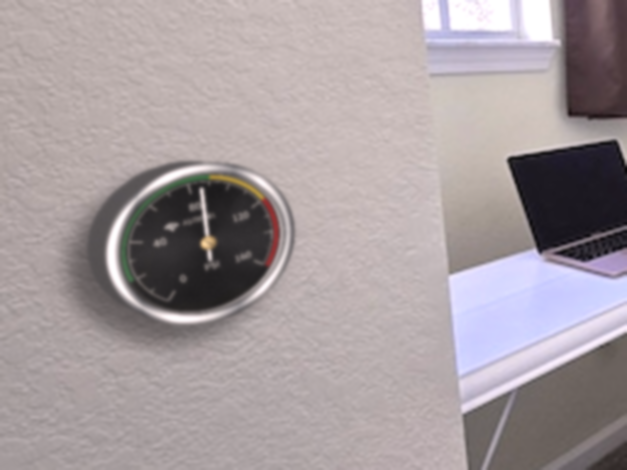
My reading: 85 psi
